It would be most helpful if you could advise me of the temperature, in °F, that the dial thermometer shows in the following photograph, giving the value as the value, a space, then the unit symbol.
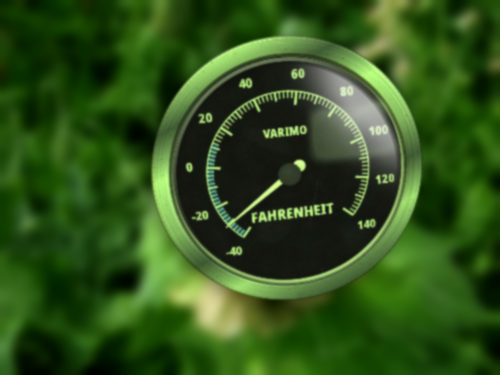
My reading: -30 °F
